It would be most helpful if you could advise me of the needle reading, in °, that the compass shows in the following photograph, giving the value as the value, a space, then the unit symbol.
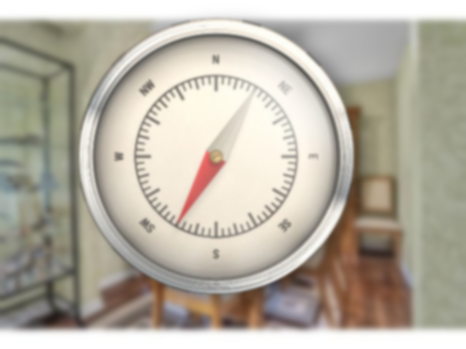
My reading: 210 °
